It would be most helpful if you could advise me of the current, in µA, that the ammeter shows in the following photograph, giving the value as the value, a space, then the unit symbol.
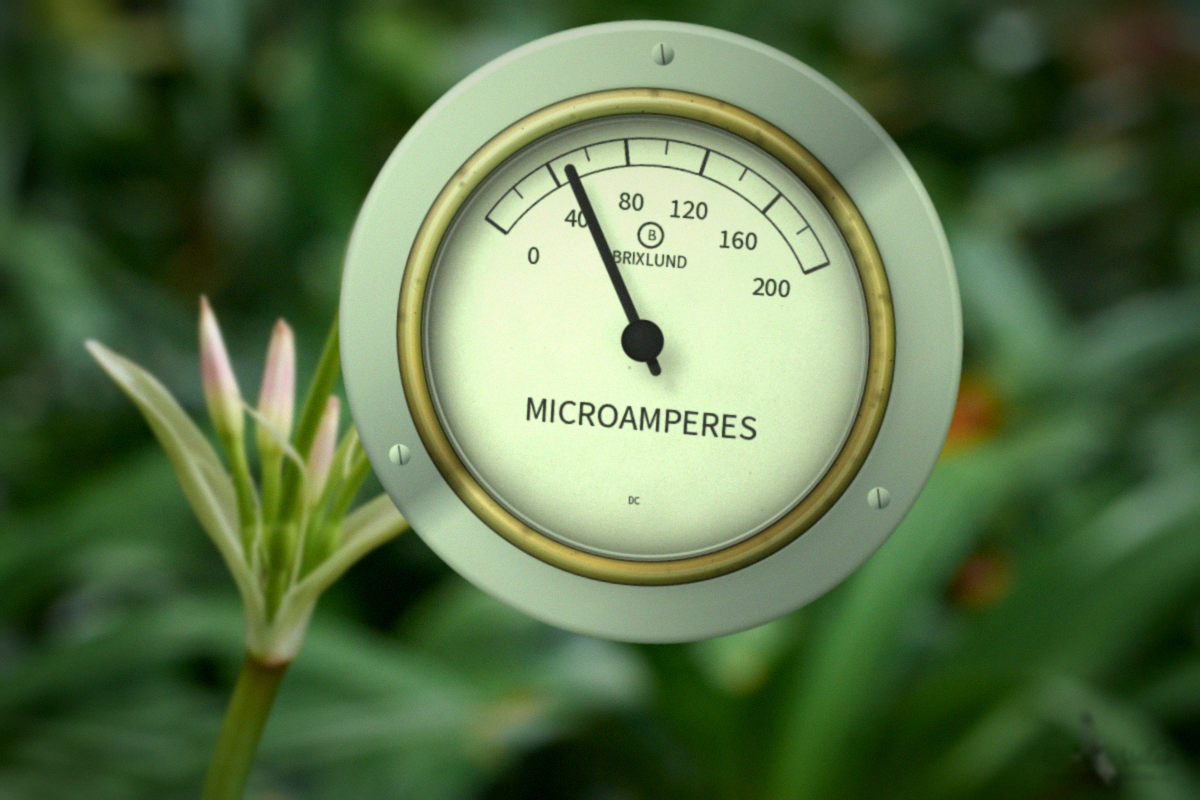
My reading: 50 µA
